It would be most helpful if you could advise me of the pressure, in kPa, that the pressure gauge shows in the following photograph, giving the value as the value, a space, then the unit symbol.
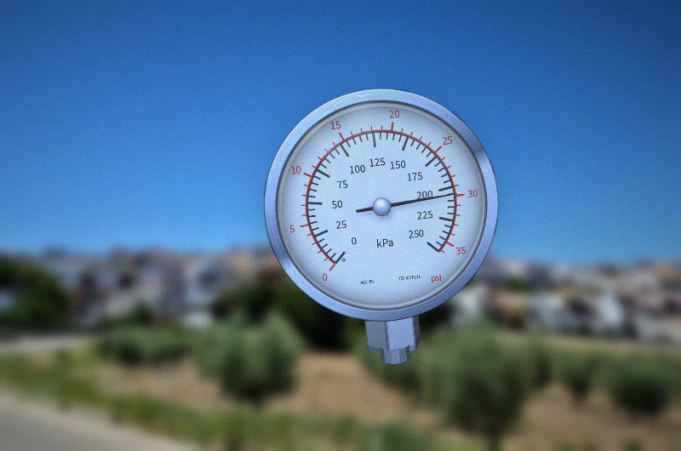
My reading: 205 kPa
